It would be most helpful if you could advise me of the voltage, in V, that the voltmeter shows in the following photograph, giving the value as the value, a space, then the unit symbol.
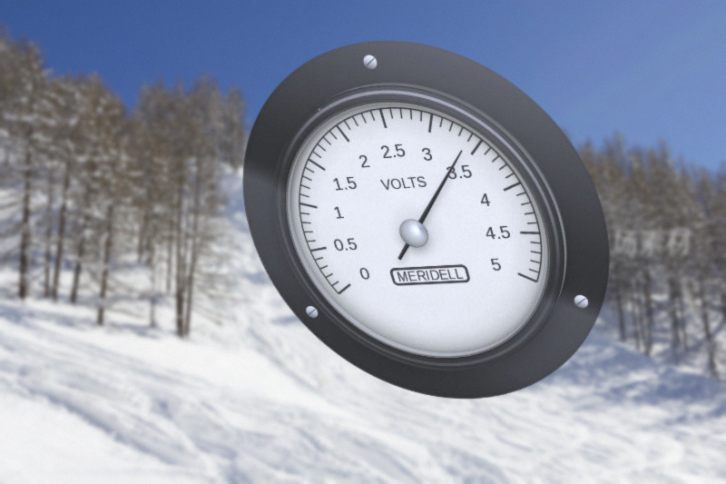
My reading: 3.4 V
